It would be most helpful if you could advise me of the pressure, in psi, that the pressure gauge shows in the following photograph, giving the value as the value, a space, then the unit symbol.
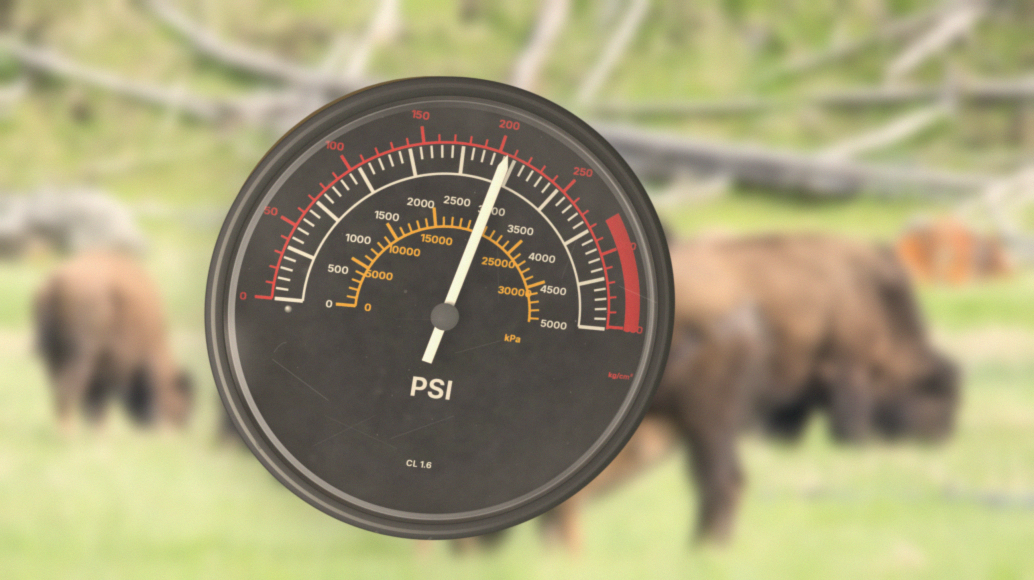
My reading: 2900 psi
